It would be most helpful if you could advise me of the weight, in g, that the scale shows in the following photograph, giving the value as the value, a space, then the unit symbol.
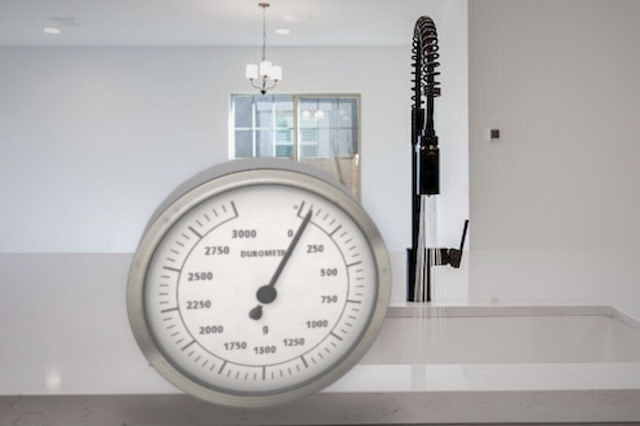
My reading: 50 g
